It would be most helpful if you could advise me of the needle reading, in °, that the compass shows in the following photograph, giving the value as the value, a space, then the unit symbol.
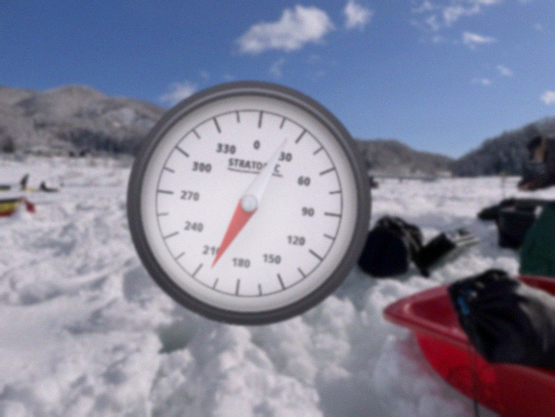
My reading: 202.5 °
